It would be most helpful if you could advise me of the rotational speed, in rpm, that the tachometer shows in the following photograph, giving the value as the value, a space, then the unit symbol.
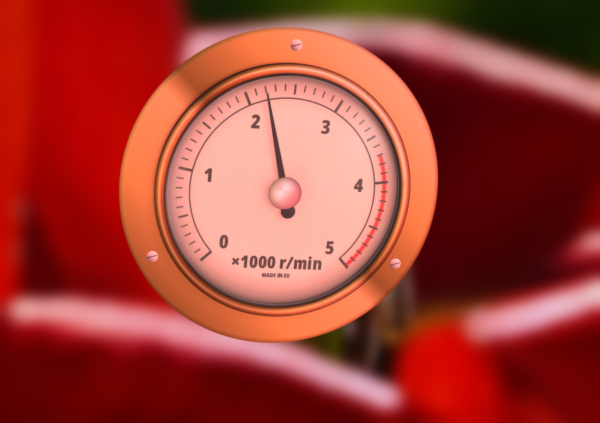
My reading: 2200 rpm
